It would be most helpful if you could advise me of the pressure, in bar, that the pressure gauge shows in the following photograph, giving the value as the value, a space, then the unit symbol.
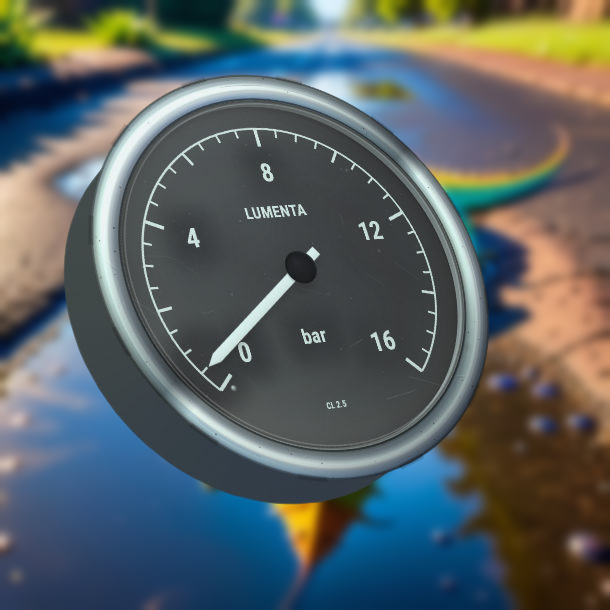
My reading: 0.5 bar
